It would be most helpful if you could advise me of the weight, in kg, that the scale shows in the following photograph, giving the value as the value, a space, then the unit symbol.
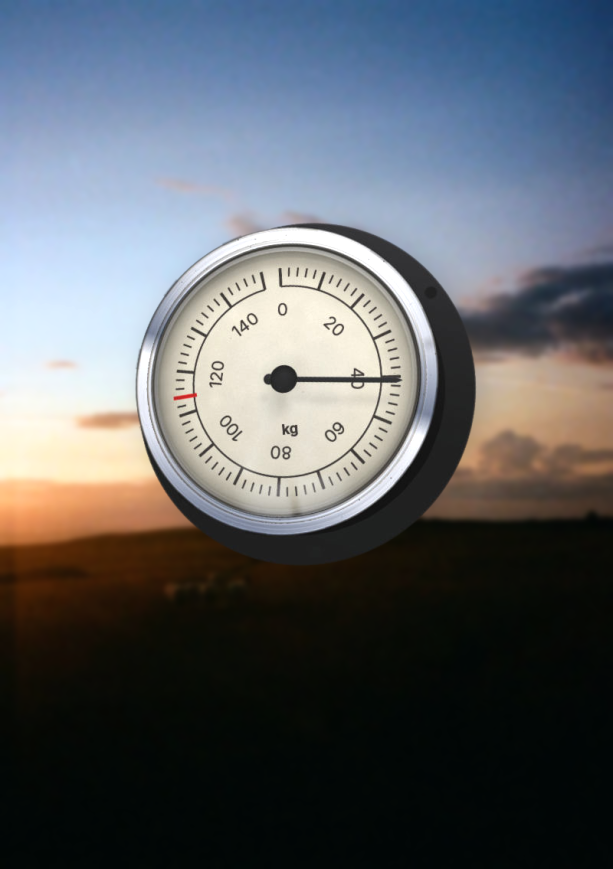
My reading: 41 kg
